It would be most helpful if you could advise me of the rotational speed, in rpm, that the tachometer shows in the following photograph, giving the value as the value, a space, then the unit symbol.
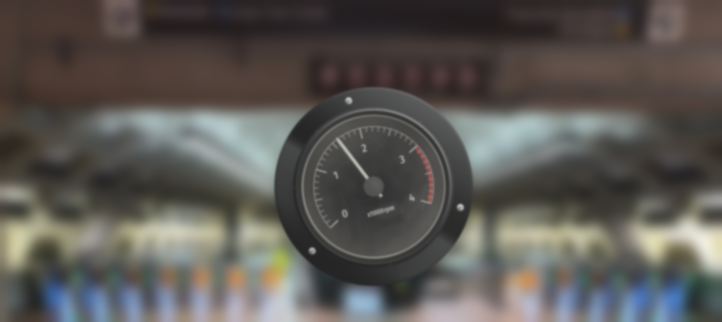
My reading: 1600 rpm
